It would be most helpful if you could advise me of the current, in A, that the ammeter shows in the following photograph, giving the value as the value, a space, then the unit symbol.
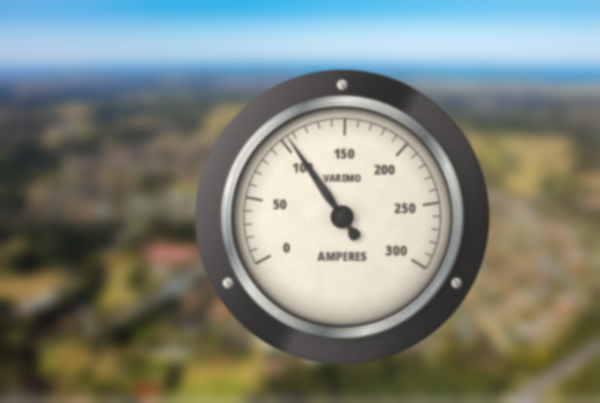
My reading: 105 A
